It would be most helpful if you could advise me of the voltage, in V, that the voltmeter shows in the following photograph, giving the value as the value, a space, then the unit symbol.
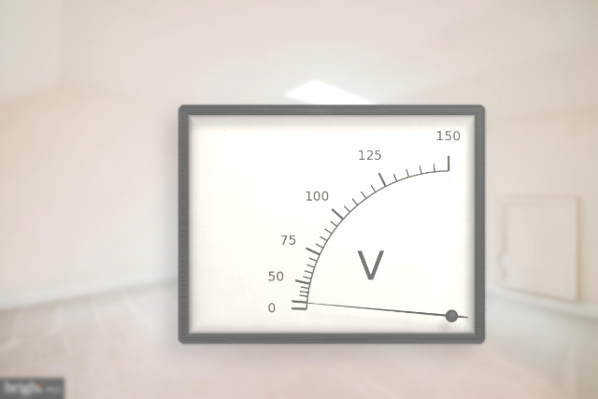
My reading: 25 V
